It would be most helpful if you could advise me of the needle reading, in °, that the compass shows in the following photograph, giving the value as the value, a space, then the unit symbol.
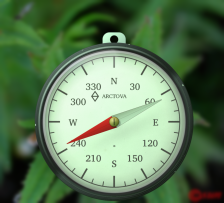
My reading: 245 °
